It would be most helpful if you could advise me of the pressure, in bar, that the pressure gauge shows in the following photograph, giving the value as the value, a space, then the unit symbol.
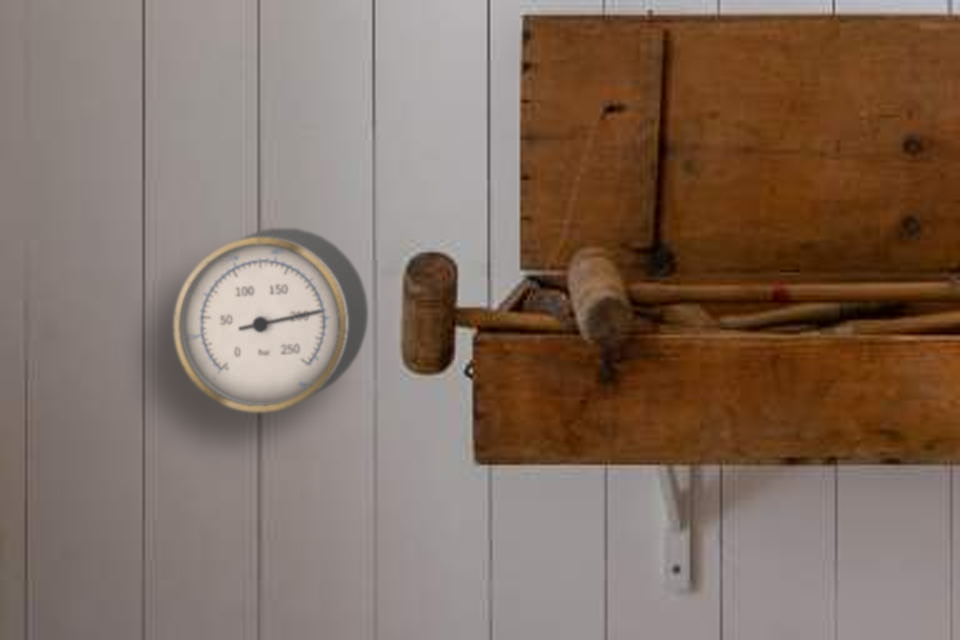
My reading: 200 bar
